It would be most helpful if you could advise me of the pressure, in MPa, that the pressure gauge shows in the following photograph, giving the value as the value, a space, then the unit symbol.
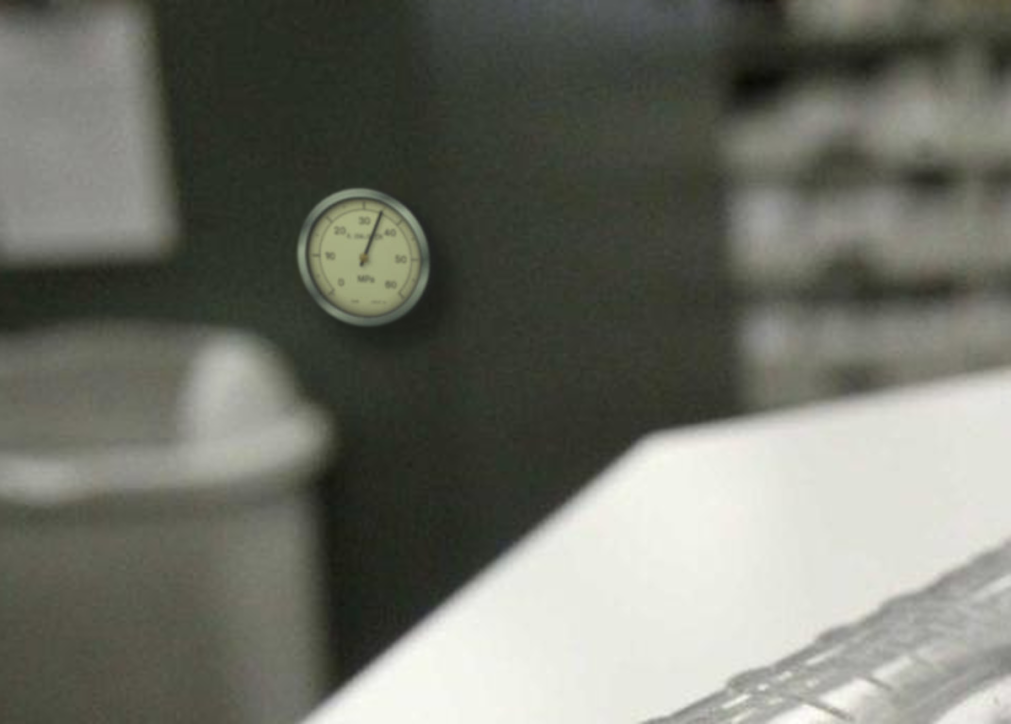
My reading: 35 MPa
